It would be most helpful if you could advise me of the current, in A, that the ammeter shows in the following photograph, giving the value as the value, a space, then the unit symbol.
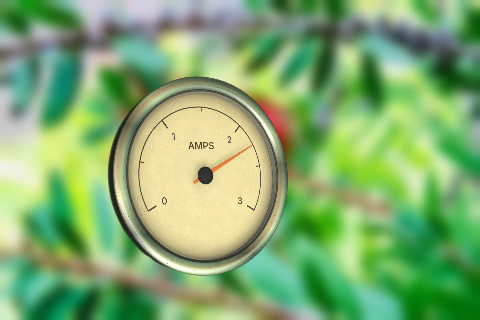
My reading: 2.25 A
